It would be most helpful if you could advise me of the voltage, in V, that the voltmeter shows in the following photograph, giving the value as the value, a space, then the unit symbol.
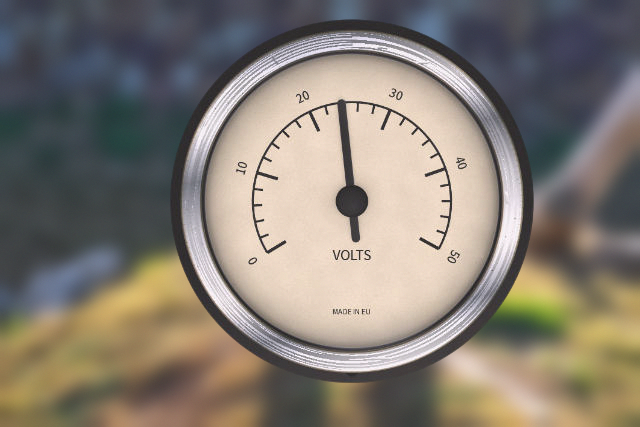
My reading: 24 V
